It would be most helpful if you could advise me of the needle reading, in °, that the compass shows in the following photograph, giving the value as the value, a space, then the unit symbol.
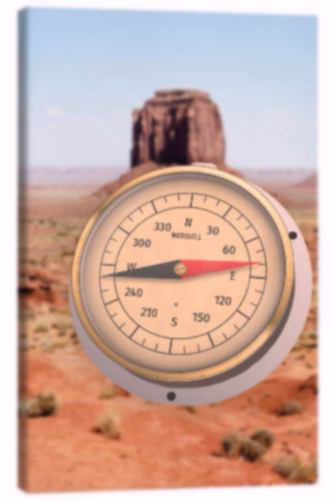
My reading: 80 °
